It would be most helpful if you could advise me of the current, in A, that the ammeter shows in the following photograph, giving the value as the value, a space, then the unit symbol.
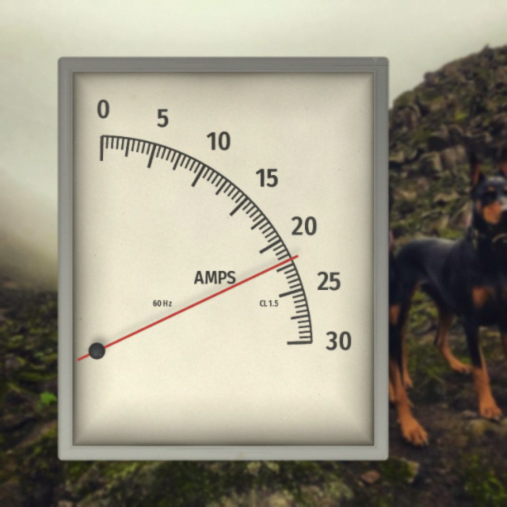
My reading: 22 A
